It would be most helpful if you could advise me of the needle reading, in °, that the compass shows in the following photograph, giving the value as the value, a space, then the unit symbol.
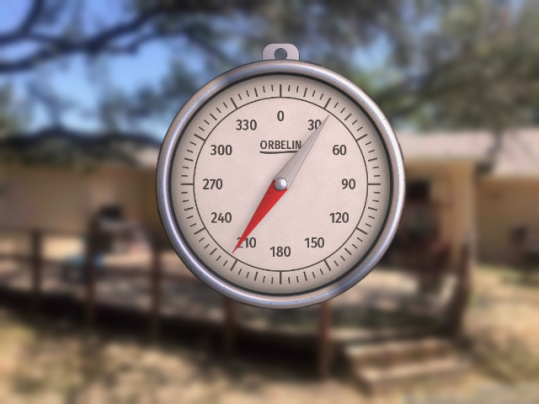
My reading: 215 °
